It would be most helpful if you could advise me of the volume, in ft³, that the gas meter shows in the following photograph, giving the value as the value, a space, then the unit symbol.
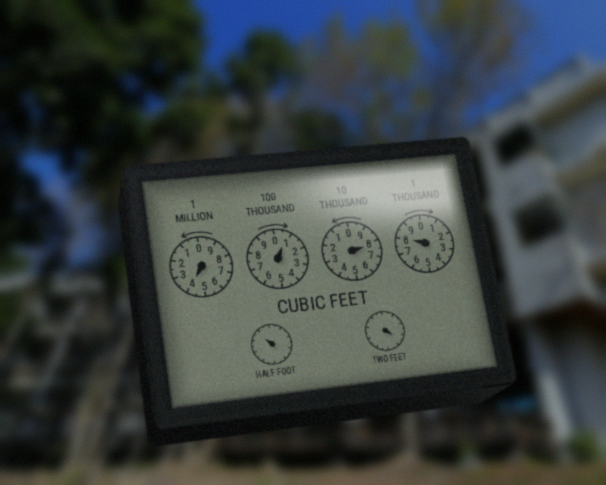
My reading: 407800 ft³
